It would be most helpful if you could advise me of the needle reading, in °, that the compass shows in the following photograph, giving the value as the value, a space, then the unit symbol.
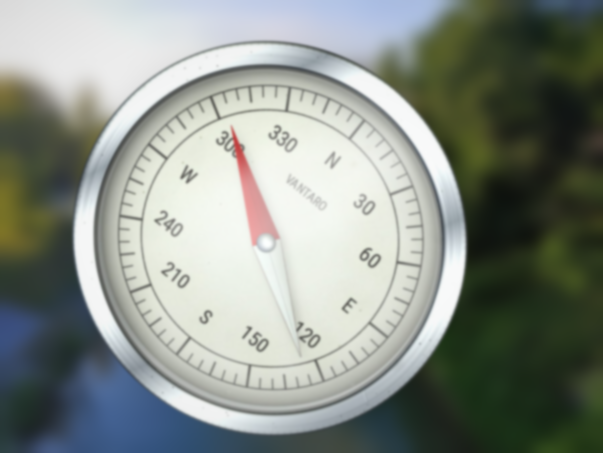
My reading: 305 °
